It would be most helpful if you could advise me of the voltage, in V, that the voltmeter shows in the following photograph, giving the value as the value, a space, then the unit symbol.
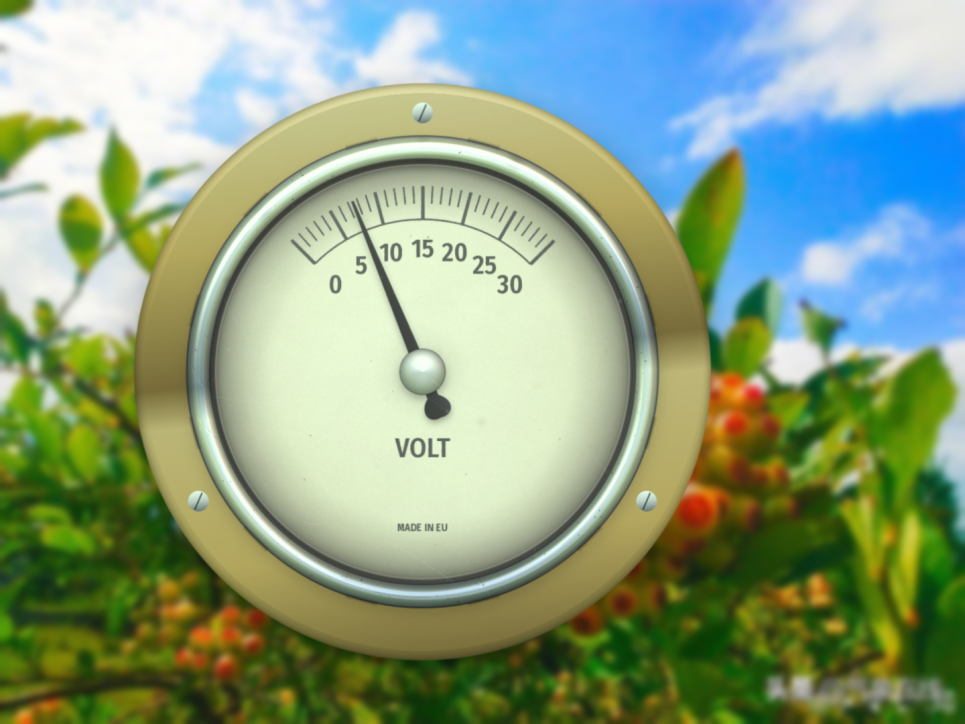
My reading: 7.5 V
